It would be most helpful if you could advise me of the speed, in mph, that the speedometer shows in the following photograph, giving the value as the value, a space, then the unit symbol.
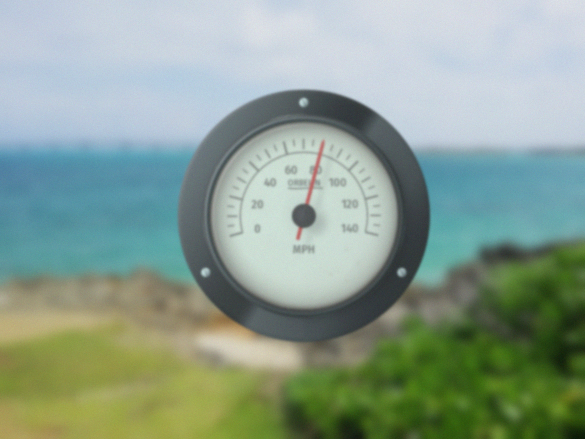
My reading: 80 mph
